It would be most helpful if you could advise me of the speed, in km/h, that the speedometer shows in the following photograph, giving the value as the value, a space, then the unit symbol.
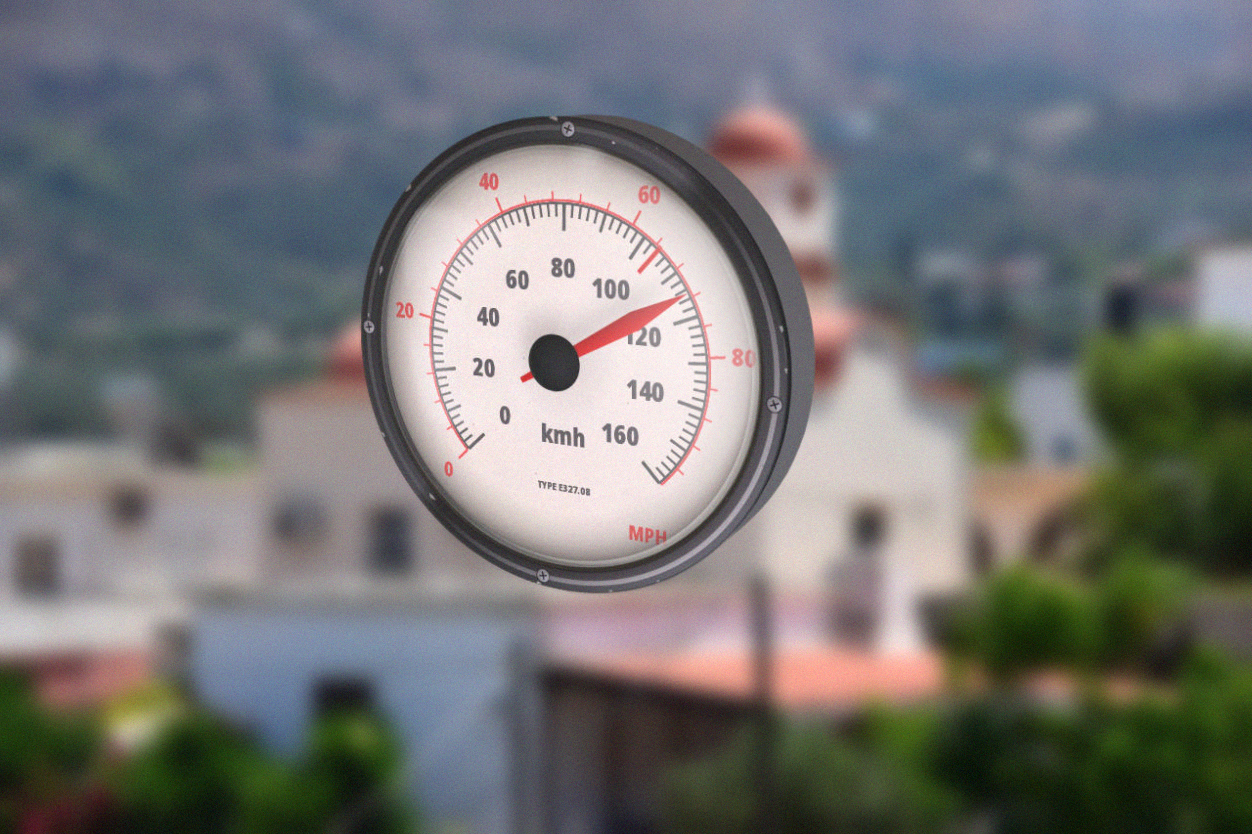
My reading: 115 km/h
